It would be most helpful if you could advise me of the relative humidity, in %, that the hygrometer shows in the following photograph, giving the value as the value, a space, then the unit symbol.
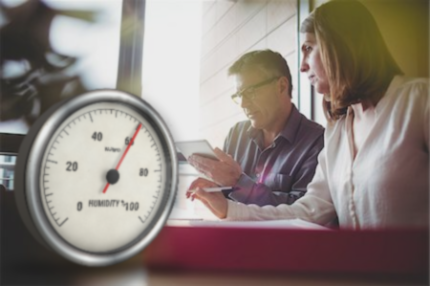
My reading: 60 %
